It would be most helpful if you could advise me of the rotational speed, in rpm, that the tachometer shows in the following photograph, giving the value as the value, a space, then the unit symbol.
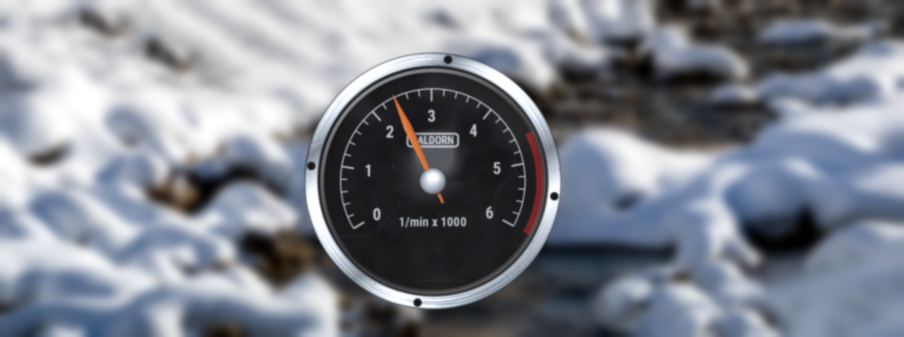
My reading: 2400 rpm
